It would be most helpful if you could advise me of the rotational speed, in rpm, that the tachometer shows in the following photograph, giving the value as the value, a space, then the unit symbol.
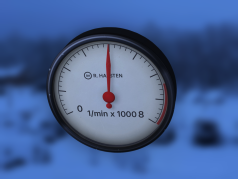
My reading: 4000 rpm
